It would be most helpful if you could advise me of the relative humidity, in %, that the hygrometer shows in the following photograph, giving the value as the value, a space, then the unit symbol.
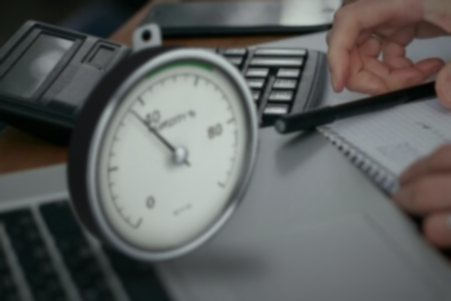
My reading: 36 %
